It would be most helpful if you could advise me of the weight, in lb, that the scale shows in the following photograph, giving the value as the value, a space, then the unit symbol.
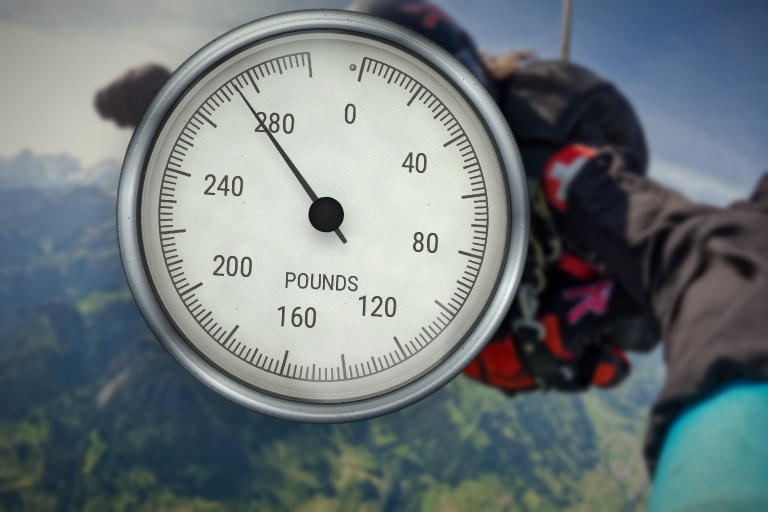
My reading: 274 lb
